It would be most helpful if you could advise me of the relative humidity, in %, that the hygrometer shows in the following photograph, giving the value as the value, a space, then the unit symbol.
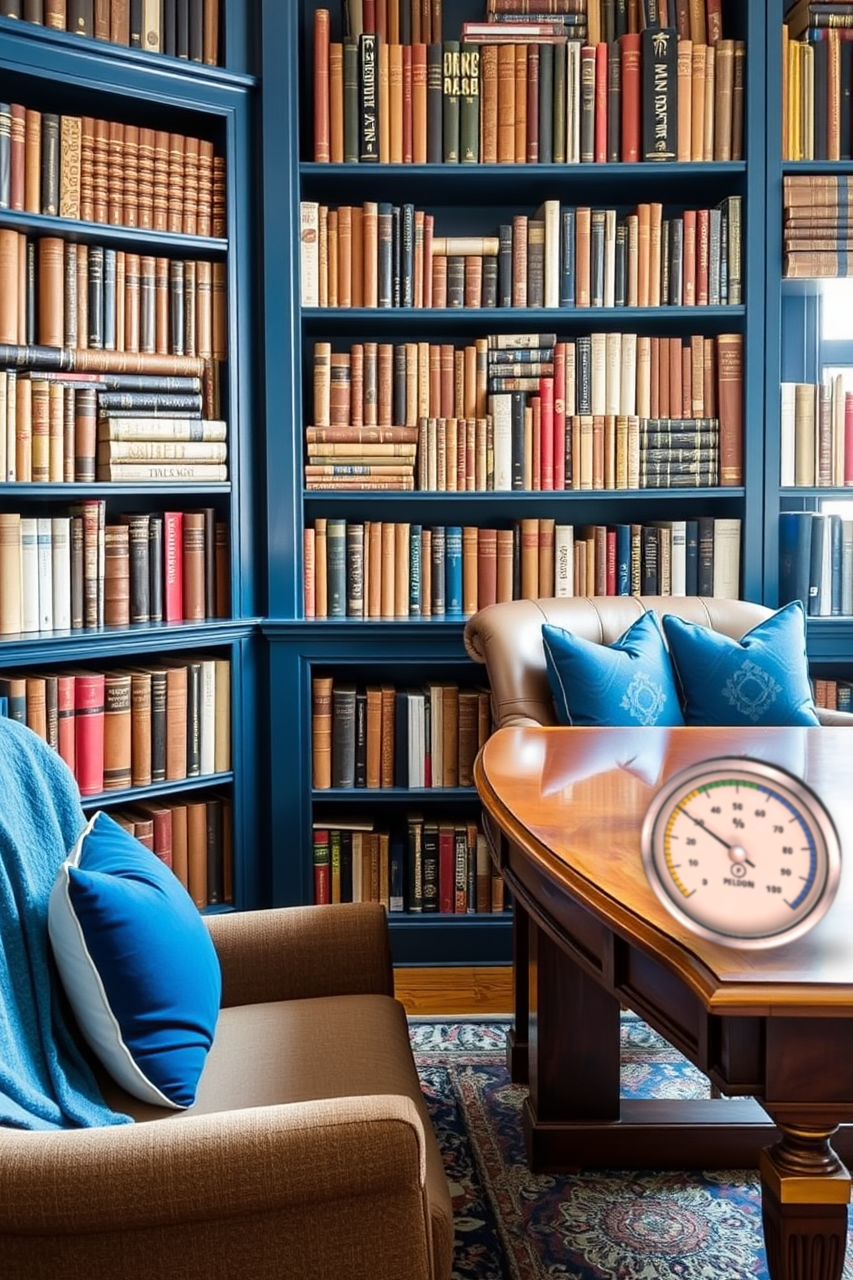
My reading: 30 %
